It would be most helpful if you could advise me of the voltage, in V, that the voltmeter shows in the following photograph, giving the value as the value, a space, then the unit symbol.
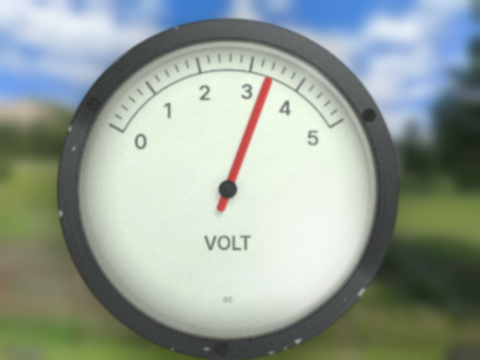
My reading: 3.4 V
